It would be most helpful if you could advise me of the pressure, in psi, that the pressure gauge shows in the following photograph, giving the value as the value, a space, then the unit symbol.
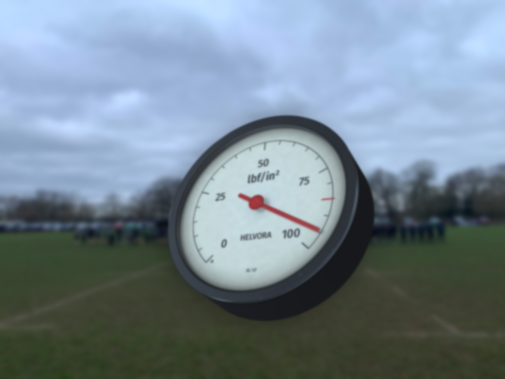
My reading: 95 psi
